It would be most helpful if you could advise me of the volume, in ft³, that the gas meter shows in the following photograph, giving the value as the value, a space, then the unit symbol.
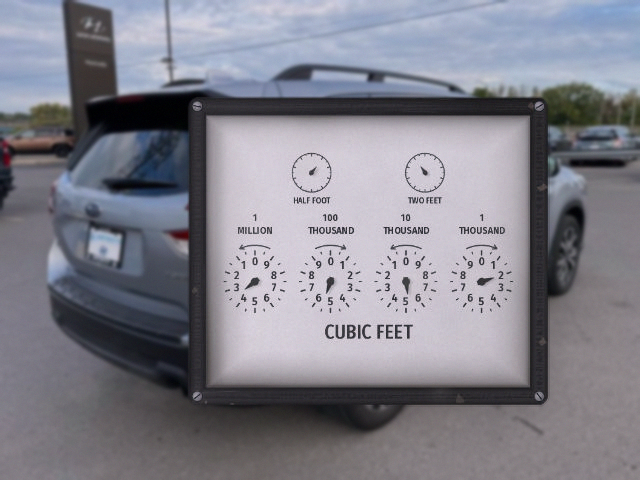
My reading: 355200 ft³
